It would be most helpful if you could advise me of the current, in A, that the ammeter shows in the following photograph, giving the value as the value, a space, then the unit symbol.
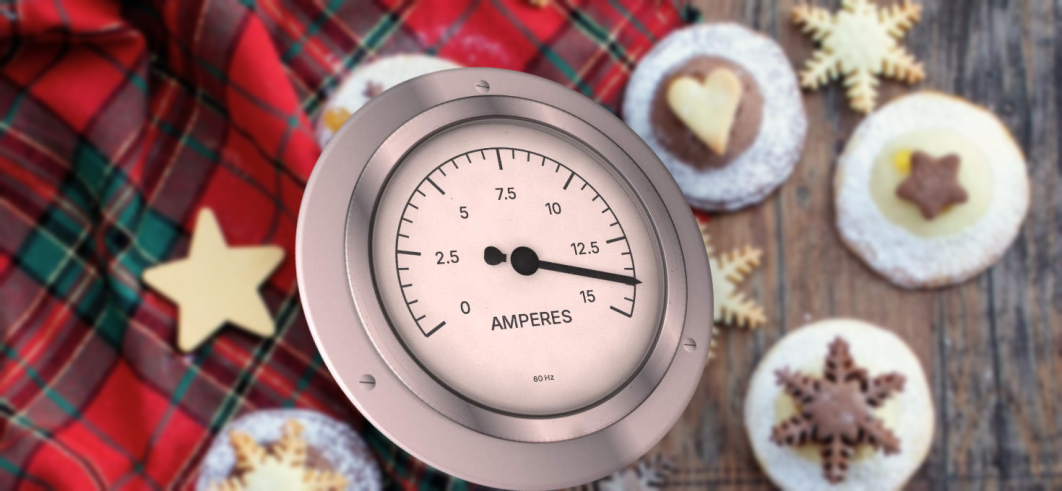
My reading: 14 A
